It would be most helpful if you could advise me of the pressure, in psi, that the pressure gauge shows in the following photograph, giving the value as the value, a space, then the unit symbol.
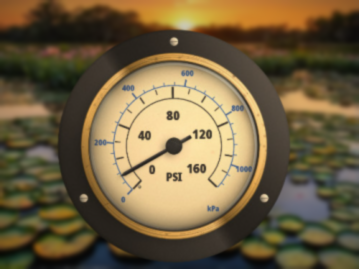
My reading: 10 psi
